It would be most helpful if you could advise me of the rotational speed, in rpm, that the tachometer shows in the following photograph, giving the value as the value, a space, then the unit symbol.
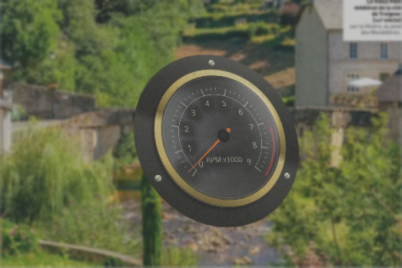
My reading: 200 rpm
